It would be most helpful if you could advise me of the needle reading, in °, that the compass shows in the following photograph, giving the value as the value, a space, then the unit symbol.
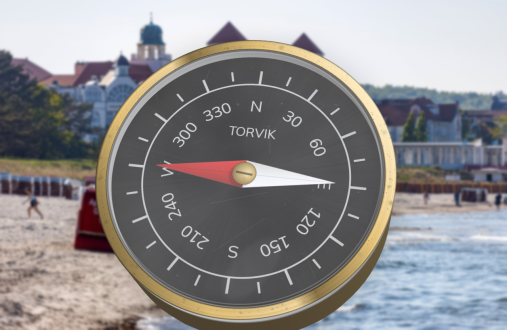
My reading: 270 °
